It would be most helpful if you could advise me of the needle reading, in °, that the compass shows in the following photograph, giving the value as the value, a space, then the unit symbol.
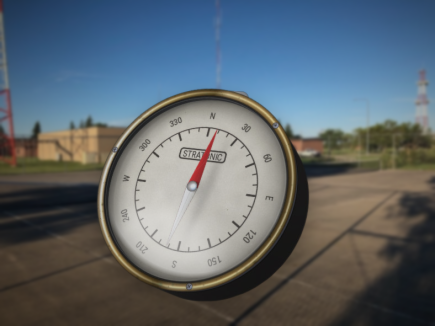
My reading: 10 °
